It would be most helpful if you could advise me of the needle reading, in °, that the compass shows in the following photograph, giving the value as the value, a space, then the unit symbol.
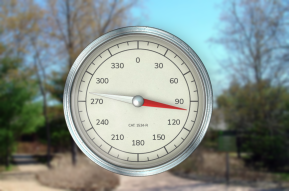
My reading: 100 °
